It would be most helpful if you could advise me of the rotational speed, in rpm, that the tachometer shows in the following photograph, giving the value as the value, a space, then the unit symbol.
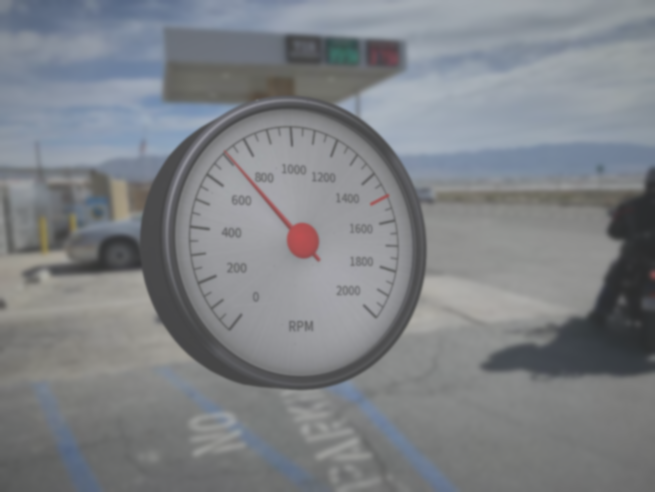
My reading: 700 rpm
